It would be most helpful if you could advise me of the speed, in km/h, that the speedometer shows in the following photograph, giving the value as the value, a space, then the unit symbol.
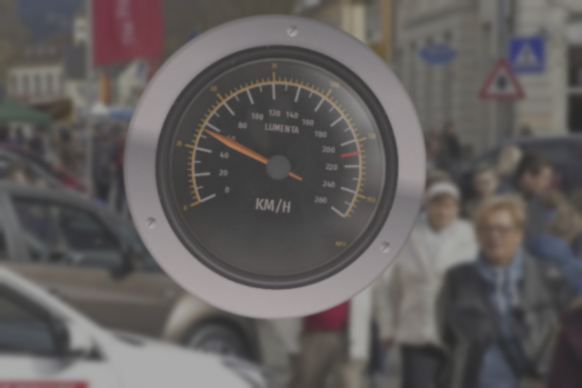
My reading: 55 km/h
